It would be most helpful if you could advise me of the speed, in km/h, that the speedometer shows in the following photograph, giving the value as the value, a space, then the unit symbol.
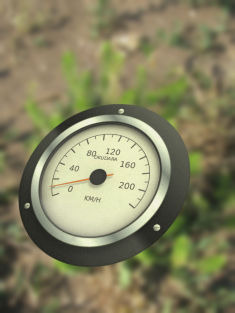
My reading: 10 km/h
